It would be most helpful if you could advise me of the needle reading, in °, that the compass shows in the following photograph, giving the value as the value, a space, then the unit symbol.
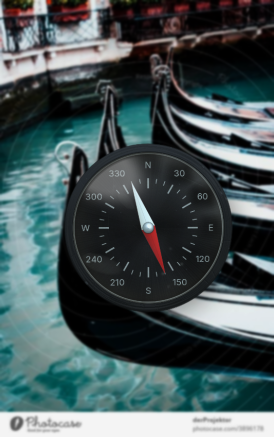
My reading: 160 °
